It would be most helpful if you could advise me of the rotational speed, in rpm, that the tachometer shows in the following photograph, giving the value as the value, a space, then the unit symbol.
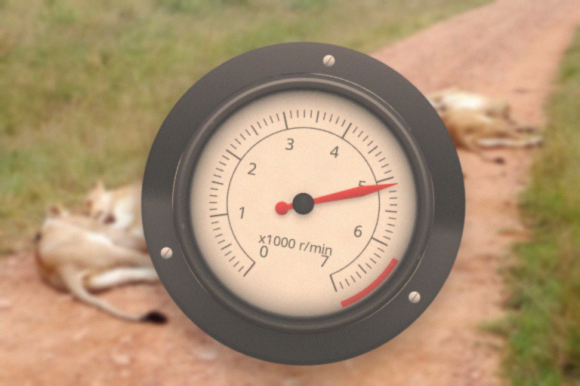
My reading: 5100 rpm
